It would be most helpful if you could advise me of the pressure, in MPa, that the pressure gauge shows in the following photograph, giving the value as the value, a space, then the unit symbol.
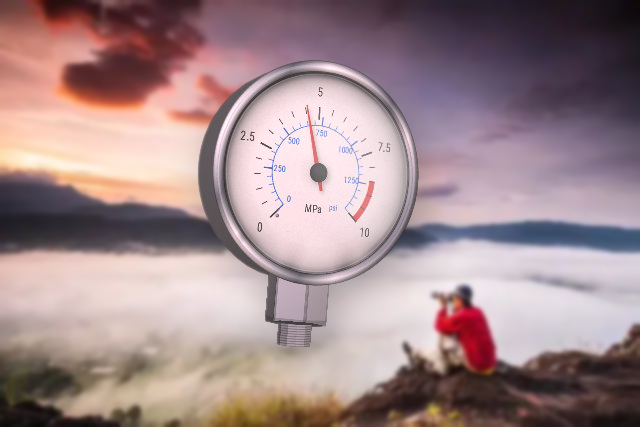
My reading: 4.5 MPa
